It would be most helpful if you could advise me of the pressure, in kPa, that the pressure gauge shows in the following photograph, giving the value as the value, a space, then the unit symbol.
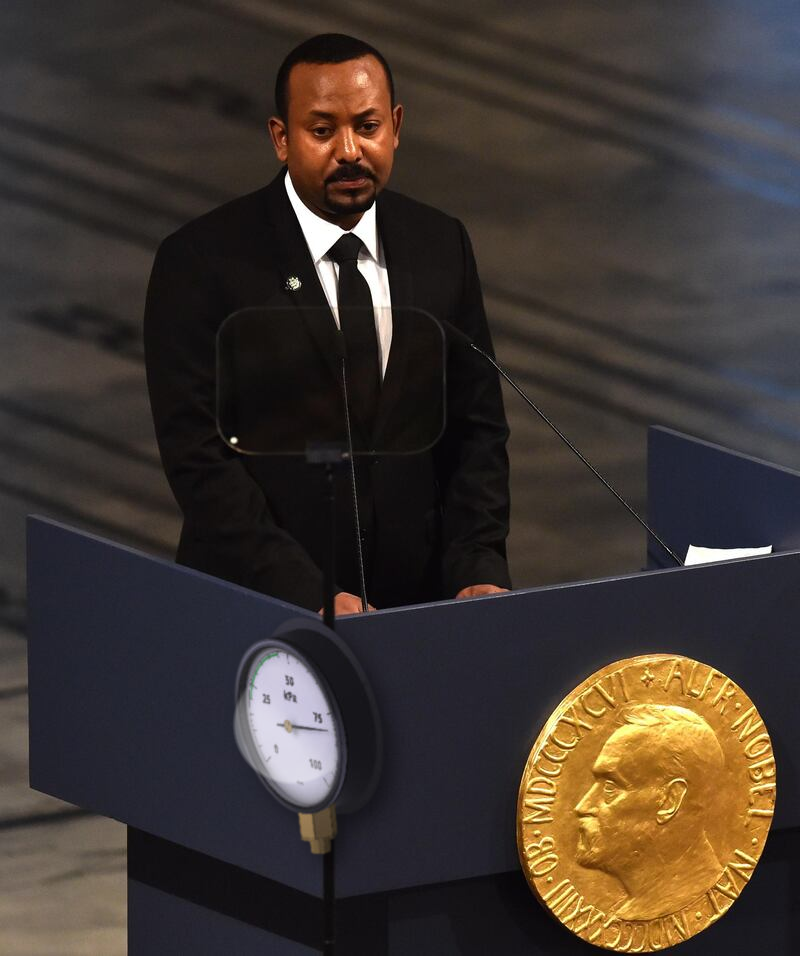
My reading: 80 kPa
